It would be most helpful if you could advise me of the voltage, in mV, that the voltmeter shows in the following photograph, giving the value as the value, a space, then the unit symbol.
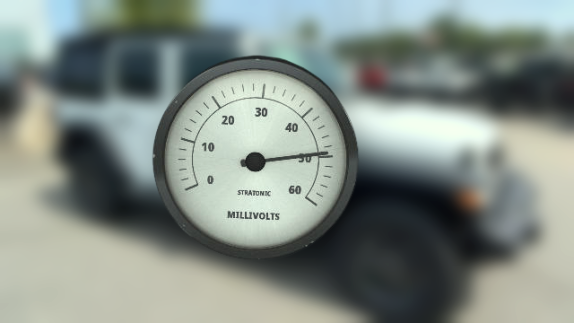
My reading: 49 mV
